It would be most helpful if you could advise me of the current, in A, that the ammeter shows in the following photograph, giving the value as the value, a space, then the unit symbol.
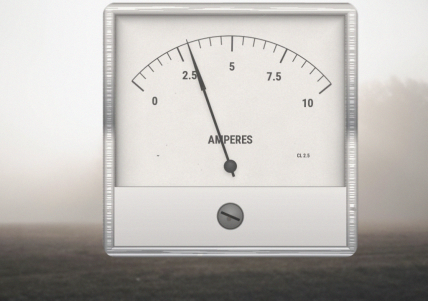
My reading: 3 A
